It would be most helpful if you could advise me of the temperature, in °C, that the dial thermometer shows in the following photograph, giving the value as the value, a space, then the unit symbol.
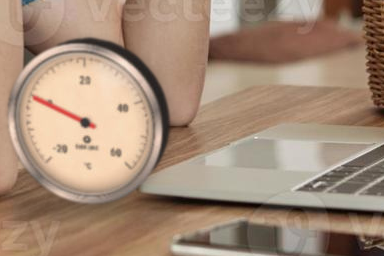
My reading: 0 °C
